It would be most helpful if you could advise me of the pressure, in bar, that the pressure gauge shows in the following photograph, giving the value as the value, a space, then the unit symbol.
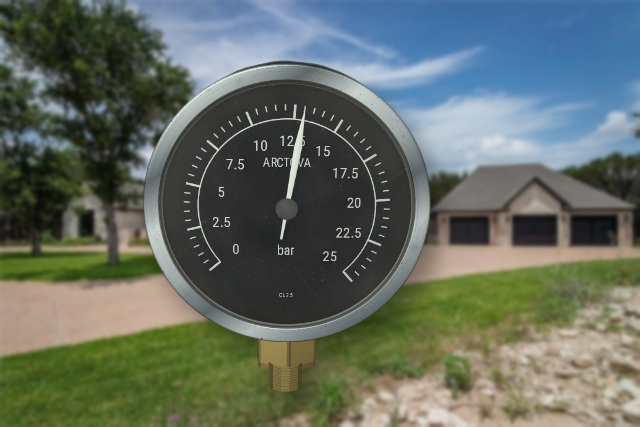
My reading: 13 bar
